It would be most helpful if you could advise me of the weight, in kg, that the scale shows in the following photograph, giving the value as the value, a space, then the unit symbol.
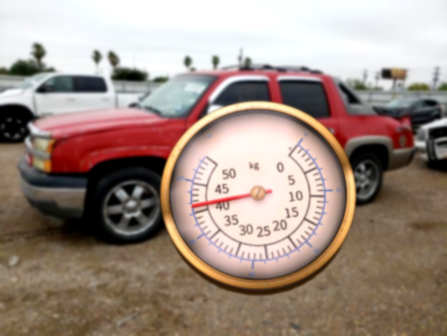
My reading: 41 kg
